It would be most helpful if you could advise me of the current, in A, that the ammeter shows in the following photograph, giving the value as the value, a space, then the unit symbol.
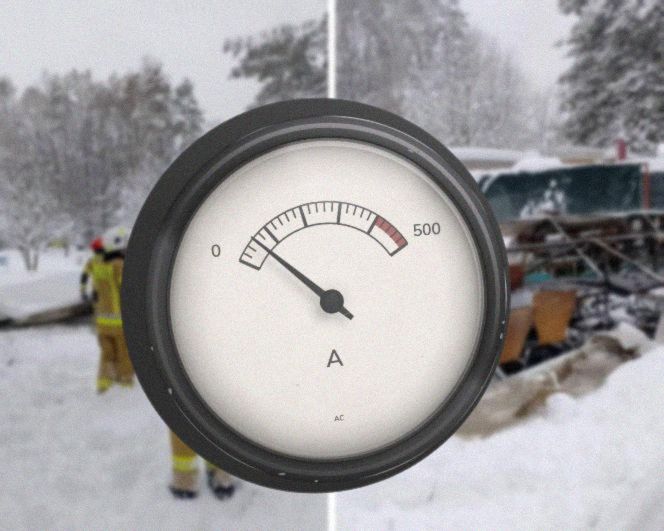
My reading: 60 A
